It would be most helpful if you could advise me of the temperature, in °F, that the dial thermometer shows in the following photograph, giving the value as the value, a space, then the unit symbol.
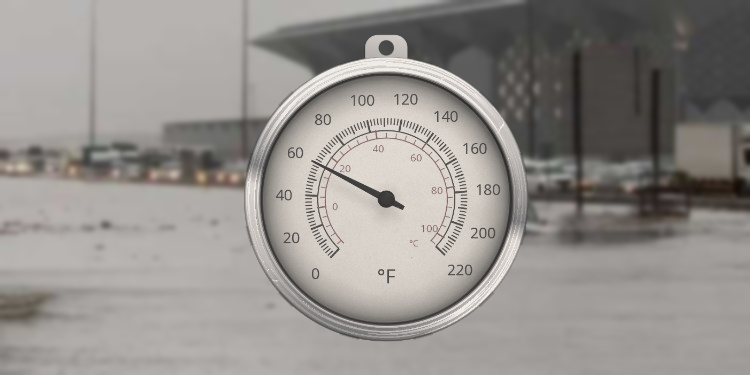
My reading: 60 °F
